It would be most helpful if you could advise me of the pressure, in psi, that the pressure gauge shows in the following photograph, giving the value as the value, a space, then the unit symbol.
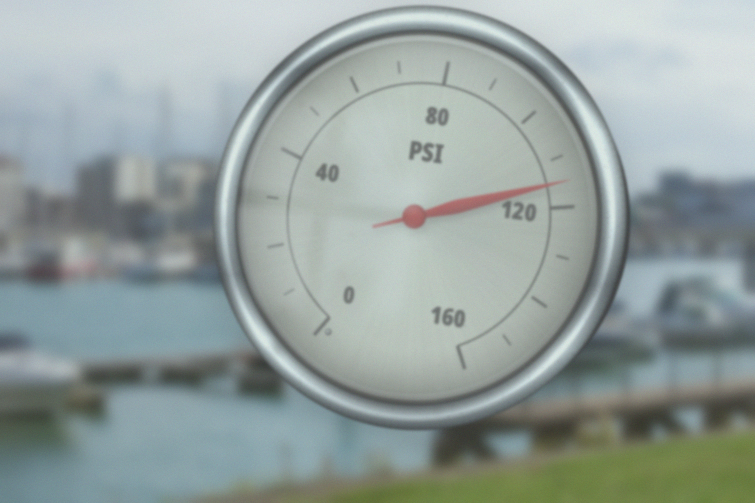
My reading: 115 psi
